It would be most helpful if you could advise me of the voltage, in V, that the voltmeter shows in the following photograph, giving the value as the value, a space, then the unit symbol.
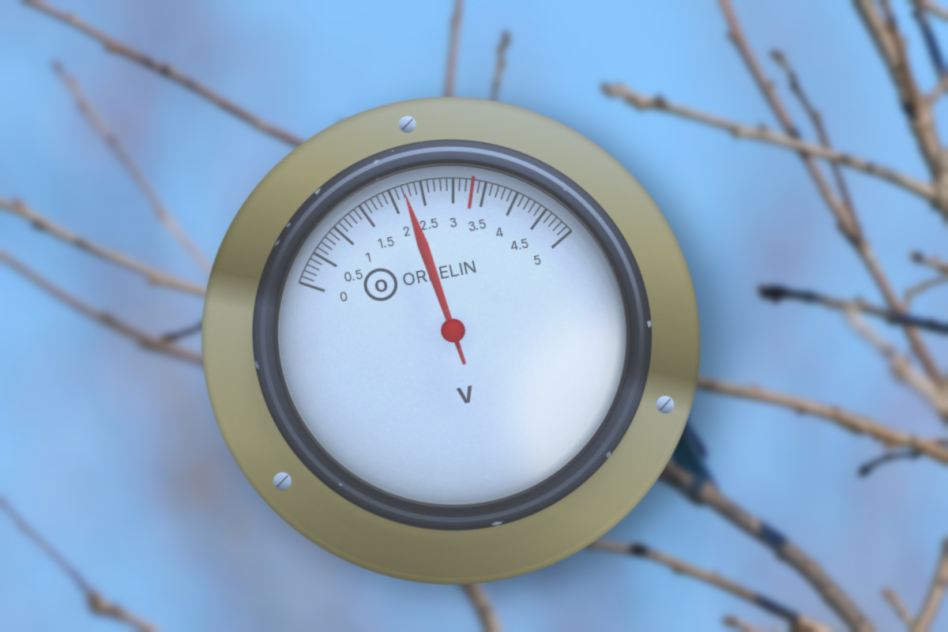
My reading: 2.2 V
